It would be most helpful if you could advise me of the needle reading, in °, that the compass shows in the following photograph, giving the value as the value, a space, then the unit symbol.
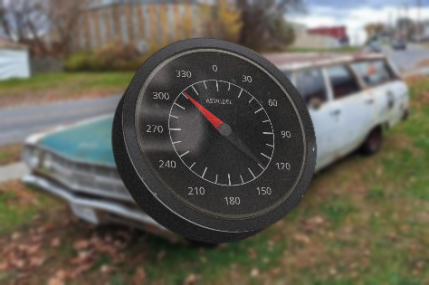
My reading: 315 °
